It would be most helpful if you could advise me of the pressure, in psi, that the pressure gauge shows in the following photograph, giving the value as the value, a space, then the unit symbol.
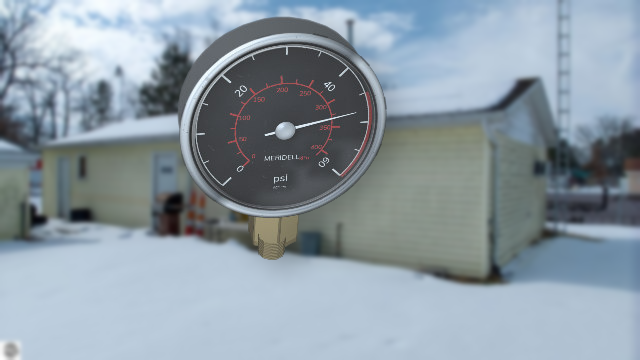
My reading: 47.5 psi
